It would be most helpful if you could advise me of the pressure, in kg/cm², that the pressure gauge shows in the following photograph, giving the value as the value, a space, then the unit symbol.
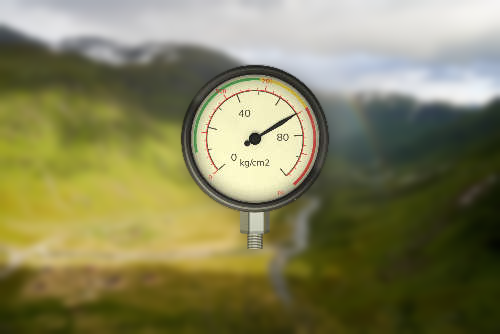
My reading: 70 kg/cm²
